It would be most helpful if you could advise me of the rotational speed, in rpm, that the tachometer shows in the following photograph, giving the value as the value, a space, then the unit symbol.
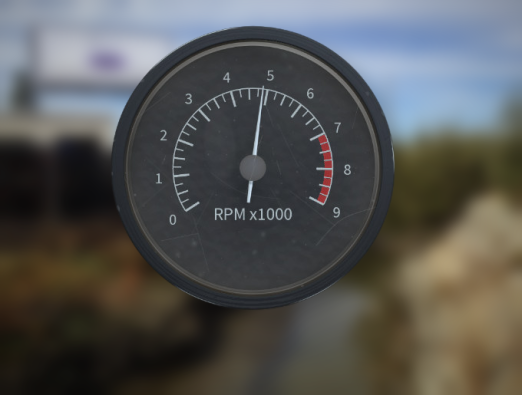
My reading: 4875 rpm
